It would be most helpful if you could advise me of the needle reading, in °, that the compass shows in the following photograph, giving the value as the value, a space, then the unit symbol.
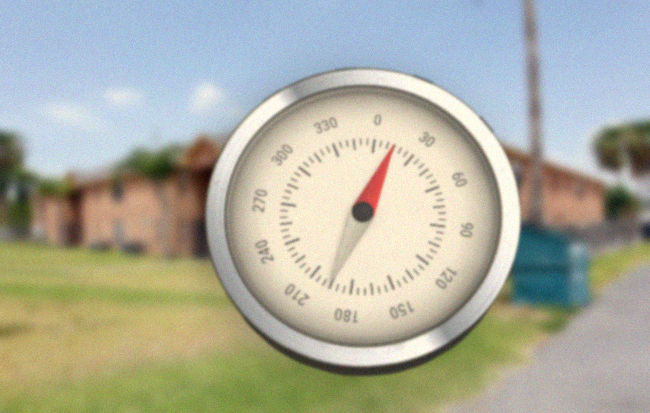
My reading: 15 °
